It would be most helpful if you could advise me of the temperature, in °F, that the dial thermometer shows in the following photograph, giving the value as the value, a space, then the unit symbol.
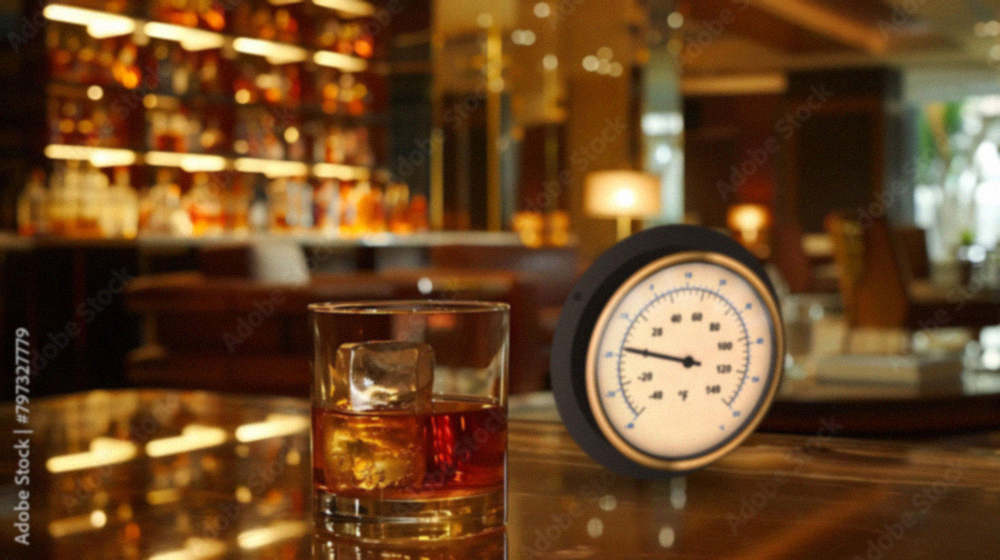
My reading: 0 °F
